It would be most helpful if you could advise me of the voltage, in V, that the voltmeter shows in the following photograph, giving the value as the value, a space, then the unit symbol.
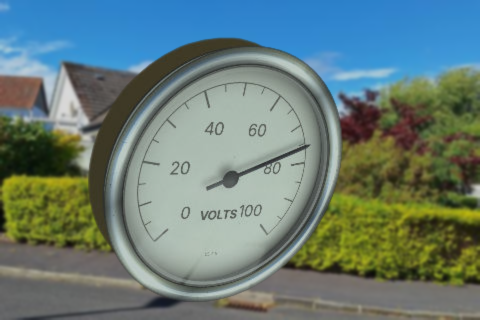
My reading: 75 V
